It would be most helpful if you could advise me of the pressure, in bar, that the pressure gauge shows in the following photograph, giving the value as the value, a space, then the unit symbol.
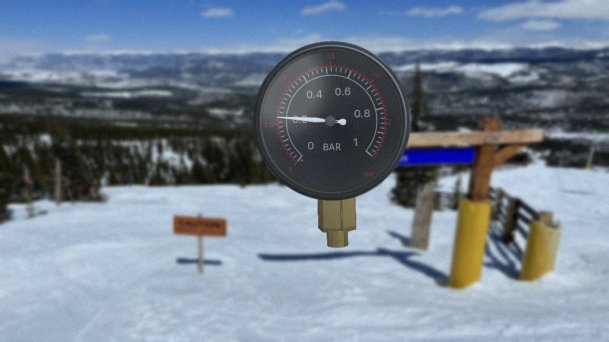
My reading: 0.2 bar
